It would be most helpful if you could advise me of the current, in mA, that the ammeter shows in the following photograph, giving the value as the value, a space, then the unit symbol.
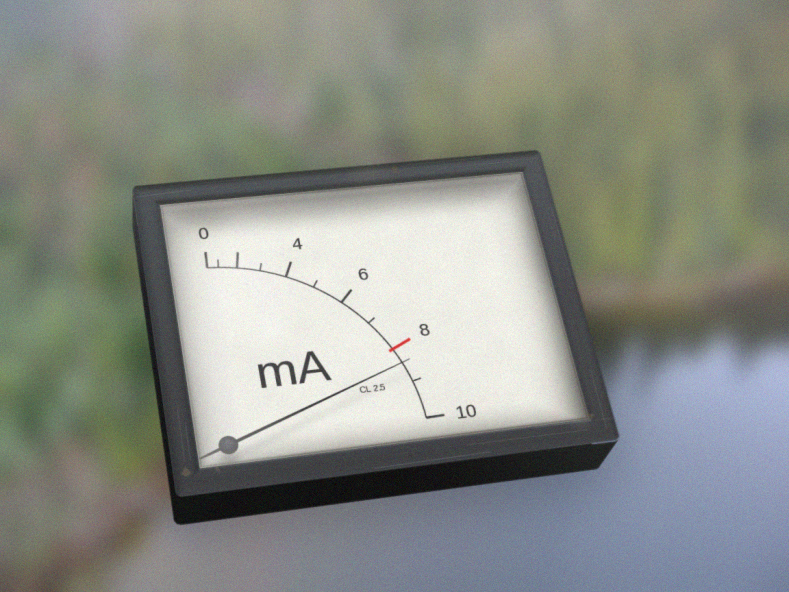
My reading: 8.5 mA
